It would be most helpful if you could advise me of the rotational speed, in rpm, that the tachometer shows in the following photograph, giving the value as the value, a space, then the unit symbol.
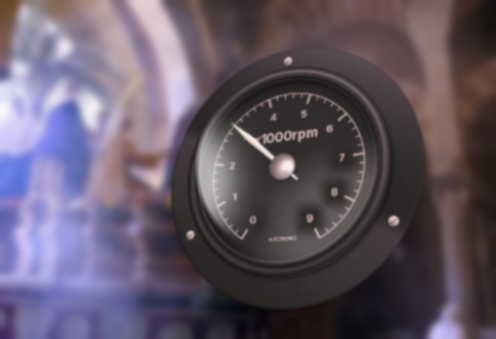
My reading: 3000 rpm
